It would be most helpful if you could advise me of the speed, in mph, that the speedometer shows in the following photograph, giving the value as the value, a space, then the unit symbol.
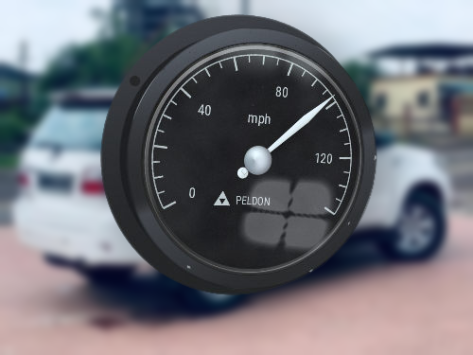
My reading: 97.5 mph
